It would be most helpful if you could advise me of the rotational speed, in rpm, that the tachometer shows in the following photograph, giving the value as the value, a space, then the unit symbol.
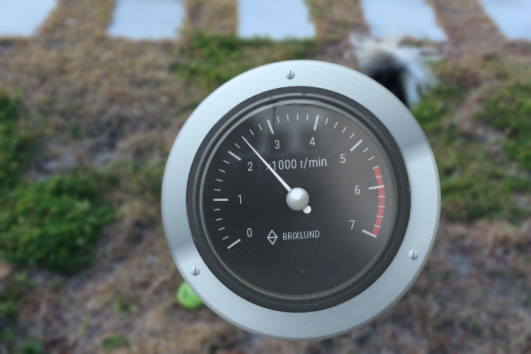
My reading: 2400 rpm
